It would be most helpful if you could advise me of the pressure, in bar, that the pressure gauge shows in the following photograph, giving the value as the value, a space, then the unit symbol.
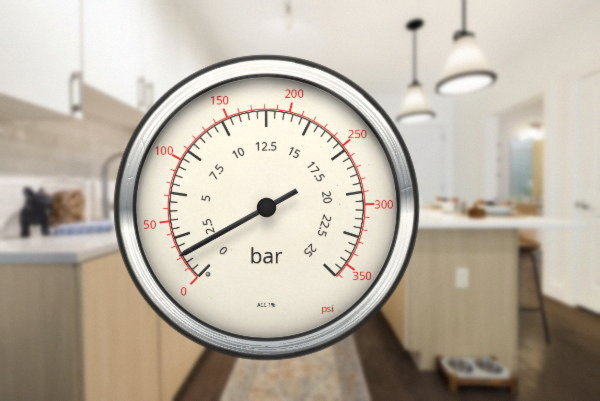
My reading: 1.5 bar
